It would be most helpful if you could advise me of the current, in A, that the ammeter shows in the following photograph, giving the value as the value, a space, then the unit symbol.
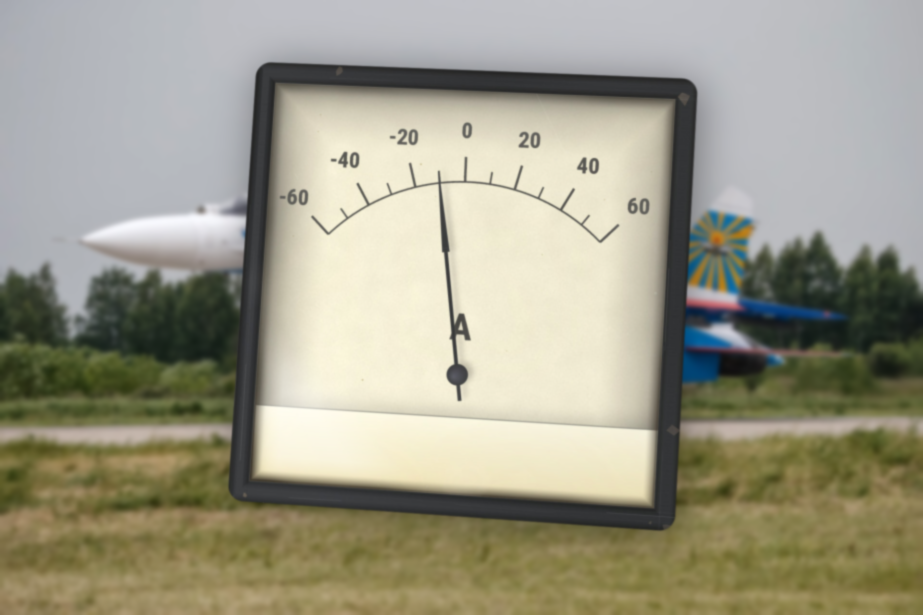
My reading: -10 A
